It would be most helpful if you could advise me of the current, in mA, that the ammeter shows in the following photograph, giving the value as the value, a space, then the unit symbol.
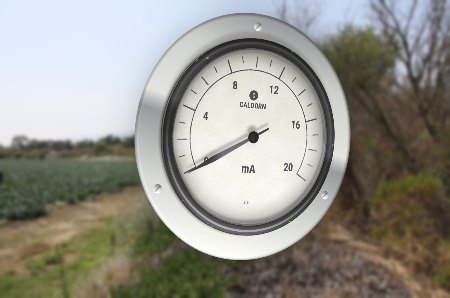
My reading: 0 mA
